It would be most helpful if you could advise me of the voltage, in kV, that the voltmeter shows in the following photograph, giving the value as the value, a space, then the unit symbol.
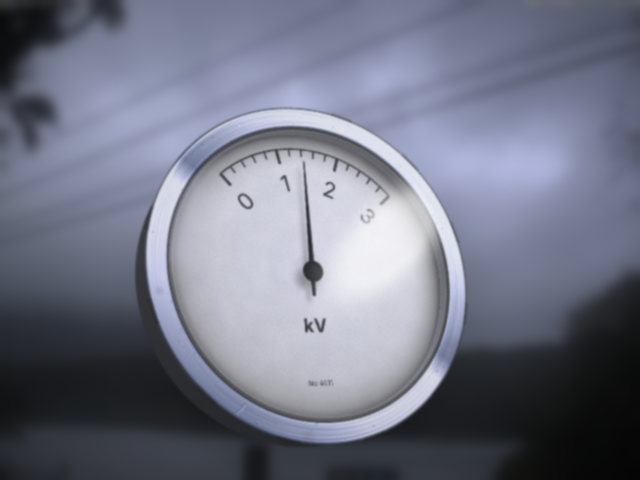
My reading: 1.4 kV
